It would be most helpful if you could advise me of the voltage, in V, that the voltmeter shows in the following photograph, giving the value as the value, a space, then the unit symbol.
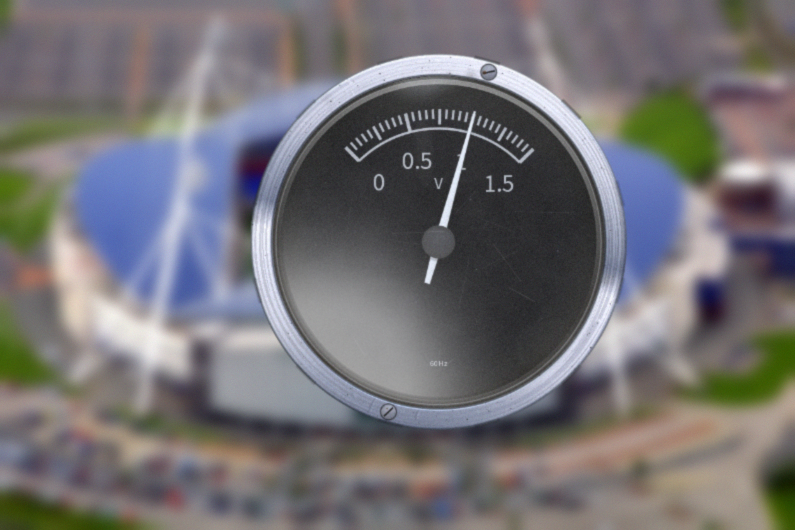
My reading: 1 V
